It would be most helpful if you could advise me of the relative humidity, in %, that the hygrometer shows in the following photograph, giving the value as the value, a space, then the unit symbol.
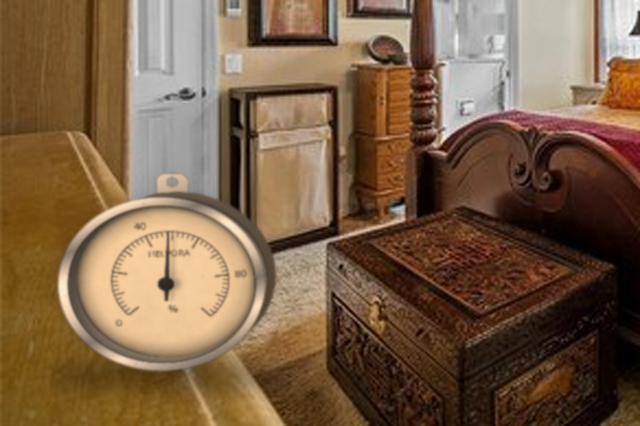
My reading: 50 %
